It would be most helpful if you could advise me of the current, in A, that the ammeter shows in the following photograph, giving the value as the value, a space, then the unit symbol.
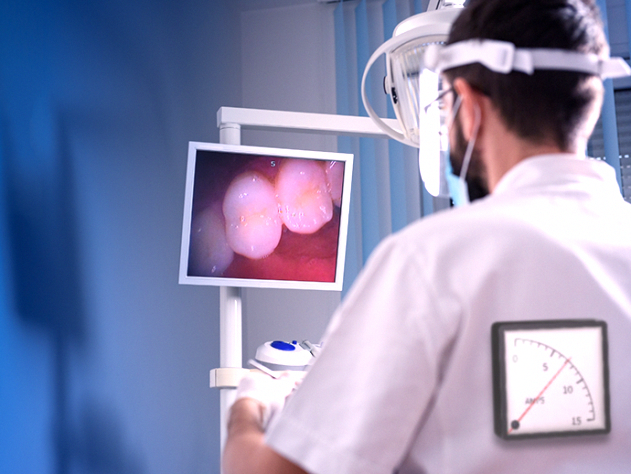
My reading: 7 A
